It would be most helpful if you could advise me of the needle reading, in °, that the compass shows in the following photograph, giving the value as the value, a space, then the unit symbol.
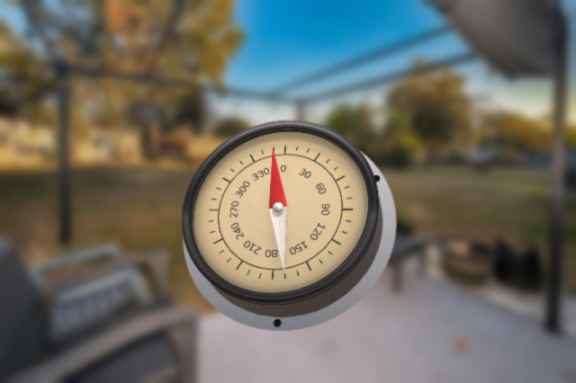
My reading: 350 °
